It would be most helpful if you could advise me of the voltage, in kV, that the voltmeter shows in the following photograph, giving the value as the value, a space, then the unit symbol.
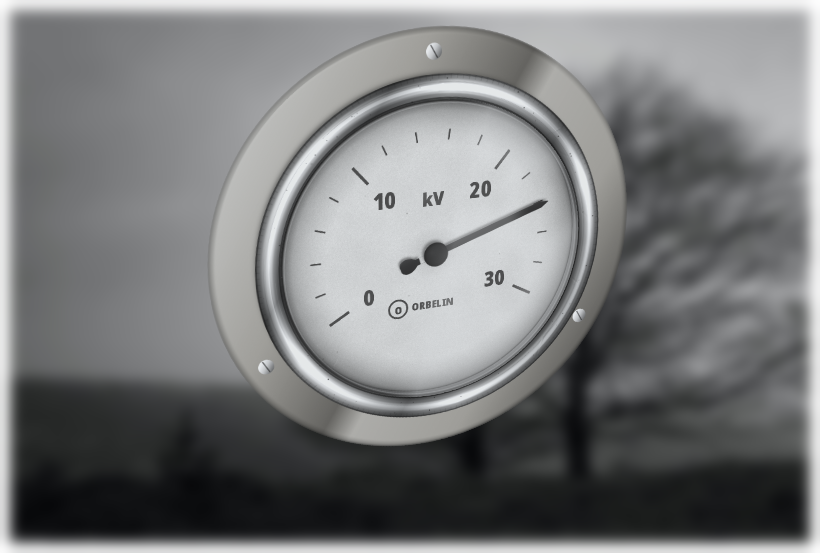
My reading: 24 kV
